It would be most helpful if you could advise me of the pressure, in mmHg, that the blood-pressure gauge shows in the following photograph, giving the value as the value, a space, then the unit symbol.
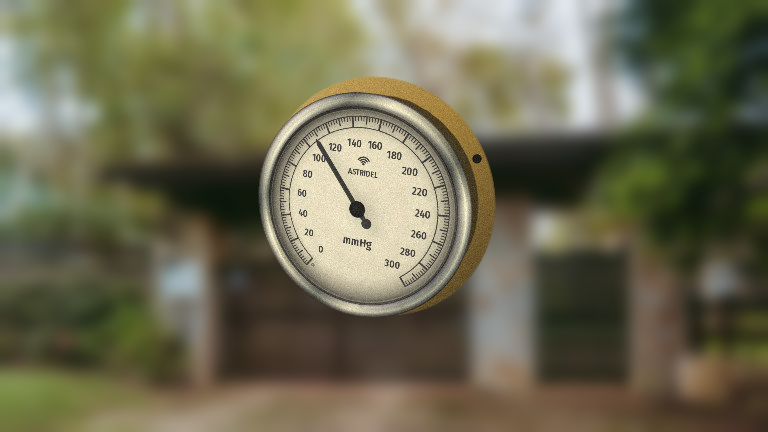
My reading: 110 mmHg
